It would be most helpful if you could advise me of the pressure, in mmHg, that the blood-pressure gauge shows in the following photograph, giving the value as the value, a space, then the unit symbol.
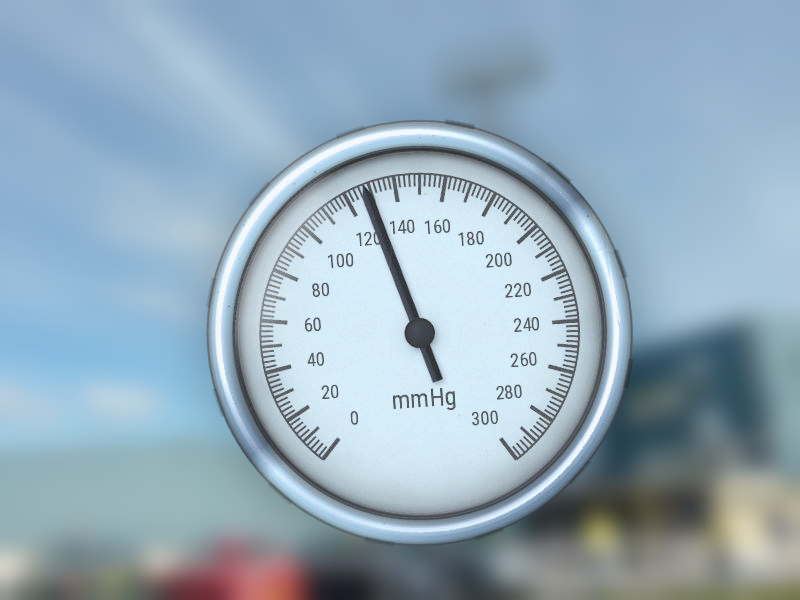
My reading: 128 mmHg
